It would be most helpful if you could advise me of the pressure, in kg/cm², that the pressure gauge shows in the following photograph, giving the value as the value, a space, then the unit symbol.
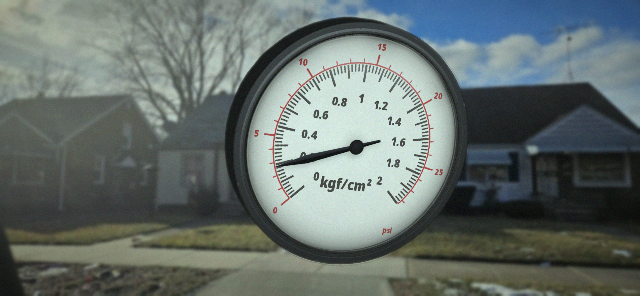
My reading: 0.2 kg/cm²
